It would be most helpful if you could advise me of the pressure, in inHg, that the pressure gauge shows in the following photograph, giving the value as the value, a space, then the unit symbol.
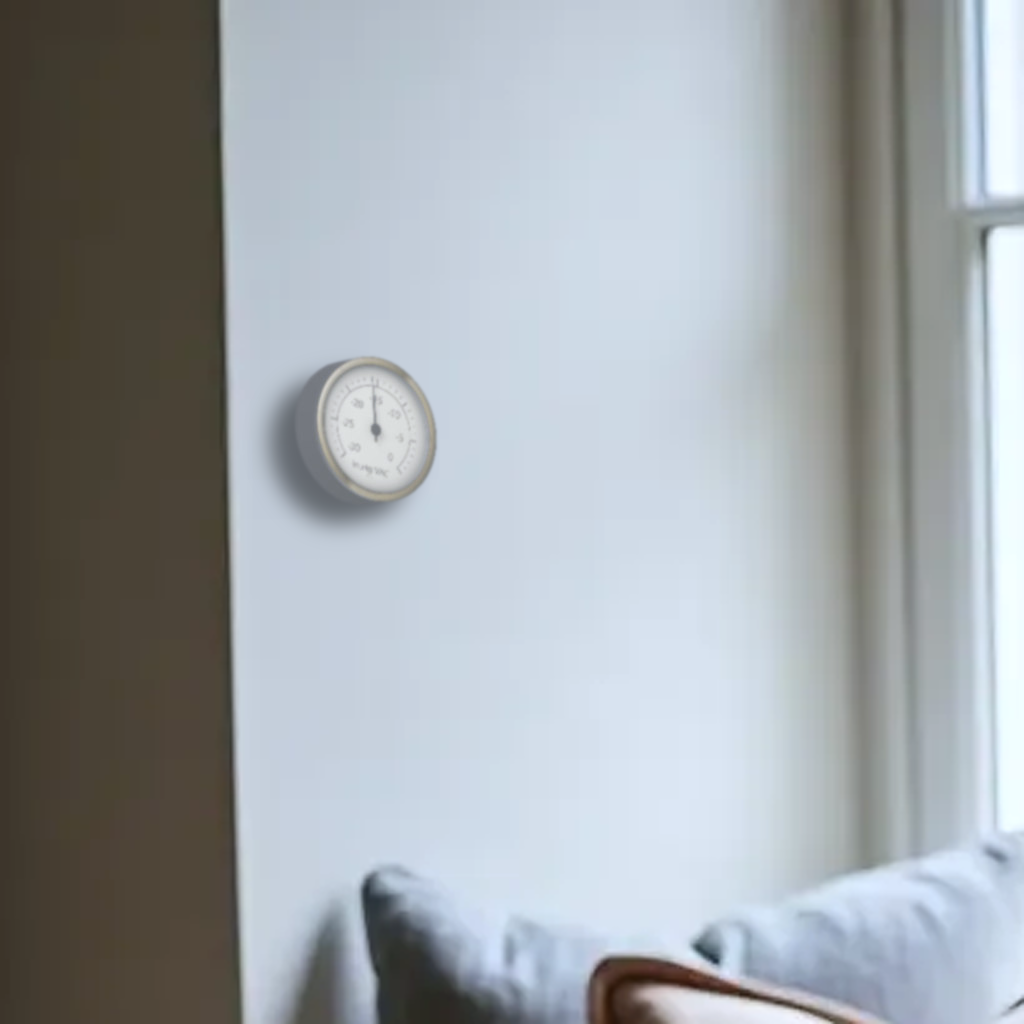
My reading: -16 inHg
